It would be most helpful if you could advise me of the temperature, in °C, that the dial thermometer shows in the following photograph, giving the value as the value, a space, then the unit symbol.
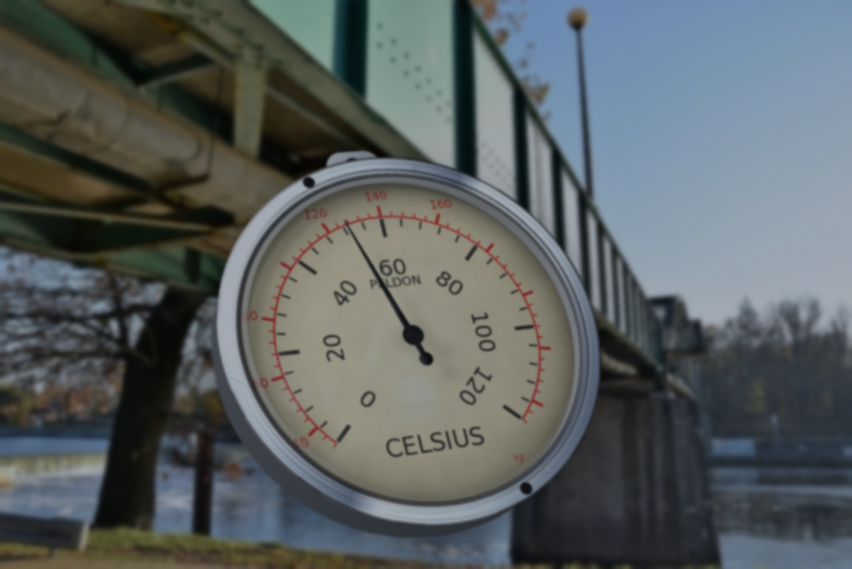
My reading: 52 °C
